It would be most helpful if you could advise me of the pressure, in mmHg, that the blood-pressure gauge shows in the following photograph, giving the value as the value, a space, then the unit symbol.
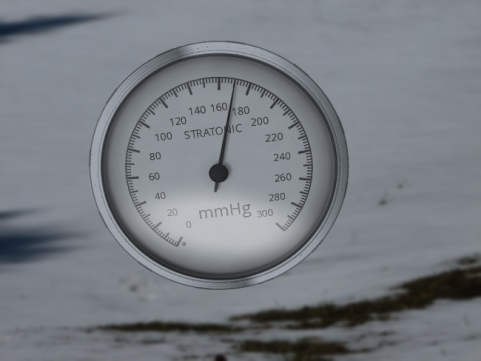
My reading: 170 mmHg
